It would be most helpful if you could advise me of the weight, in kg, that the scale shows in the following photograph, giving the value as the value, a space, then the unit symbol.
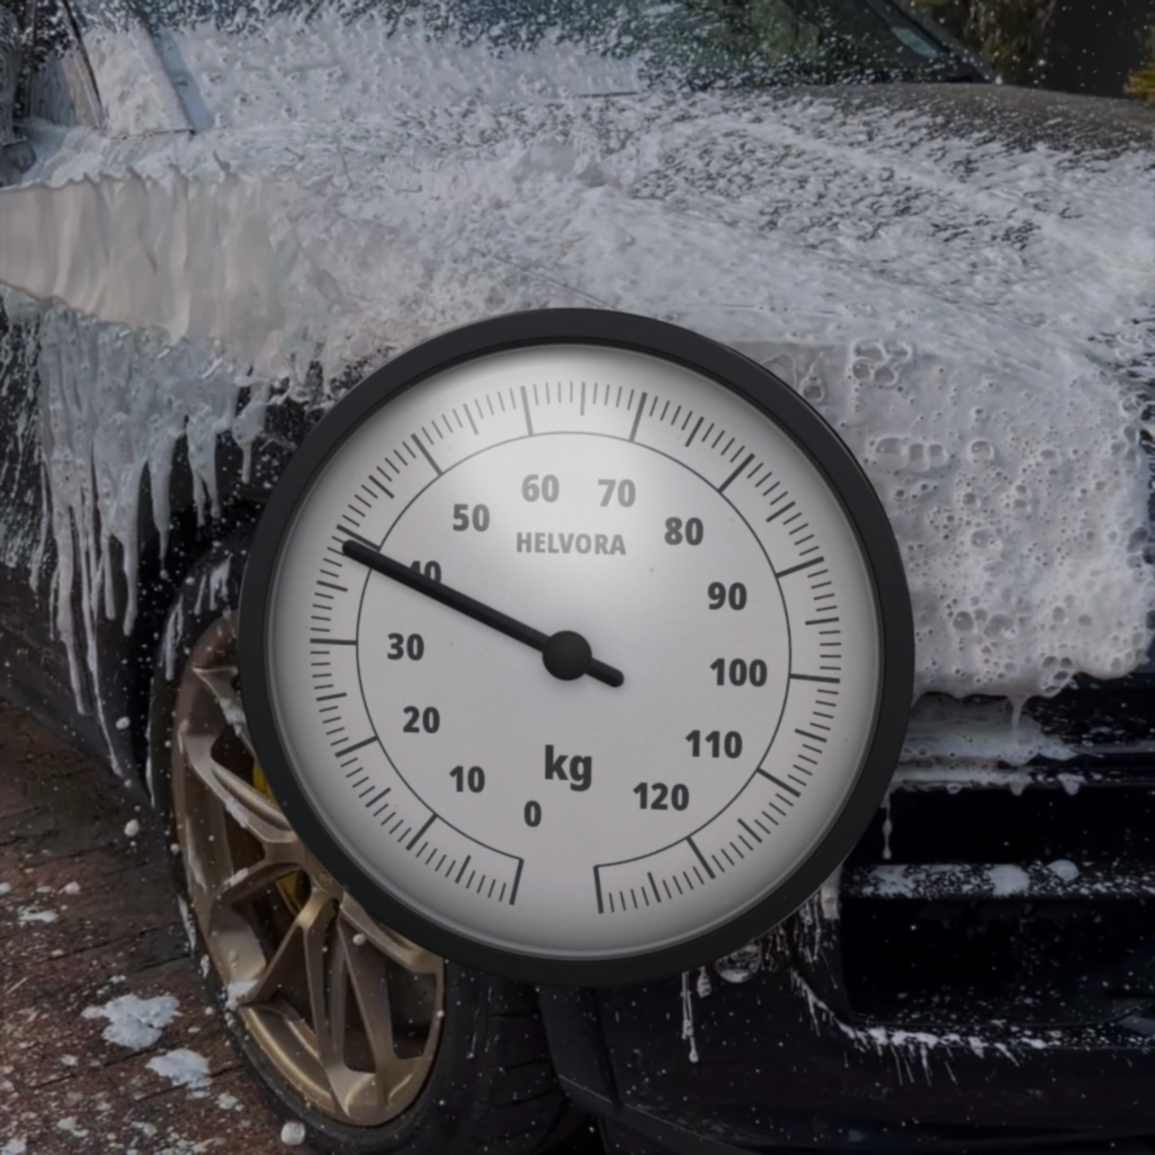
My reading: 39 kg
